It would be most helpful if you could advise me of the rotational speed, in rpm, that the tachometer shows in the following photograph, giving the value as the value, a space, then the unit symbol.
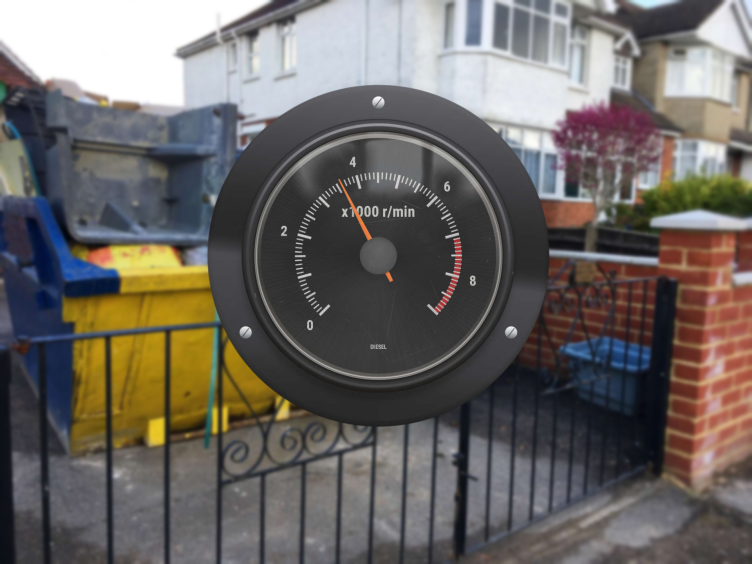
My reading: 3600 rpm
